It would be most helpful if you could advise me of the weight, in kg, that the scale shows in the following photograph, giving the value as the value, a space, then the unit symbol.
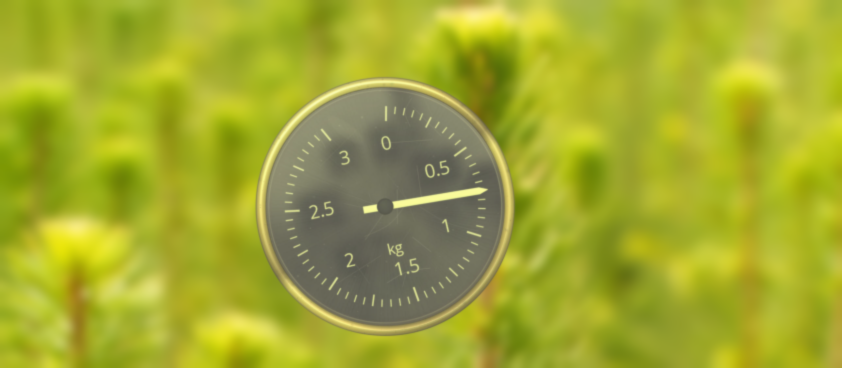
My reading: 0.75 kg
